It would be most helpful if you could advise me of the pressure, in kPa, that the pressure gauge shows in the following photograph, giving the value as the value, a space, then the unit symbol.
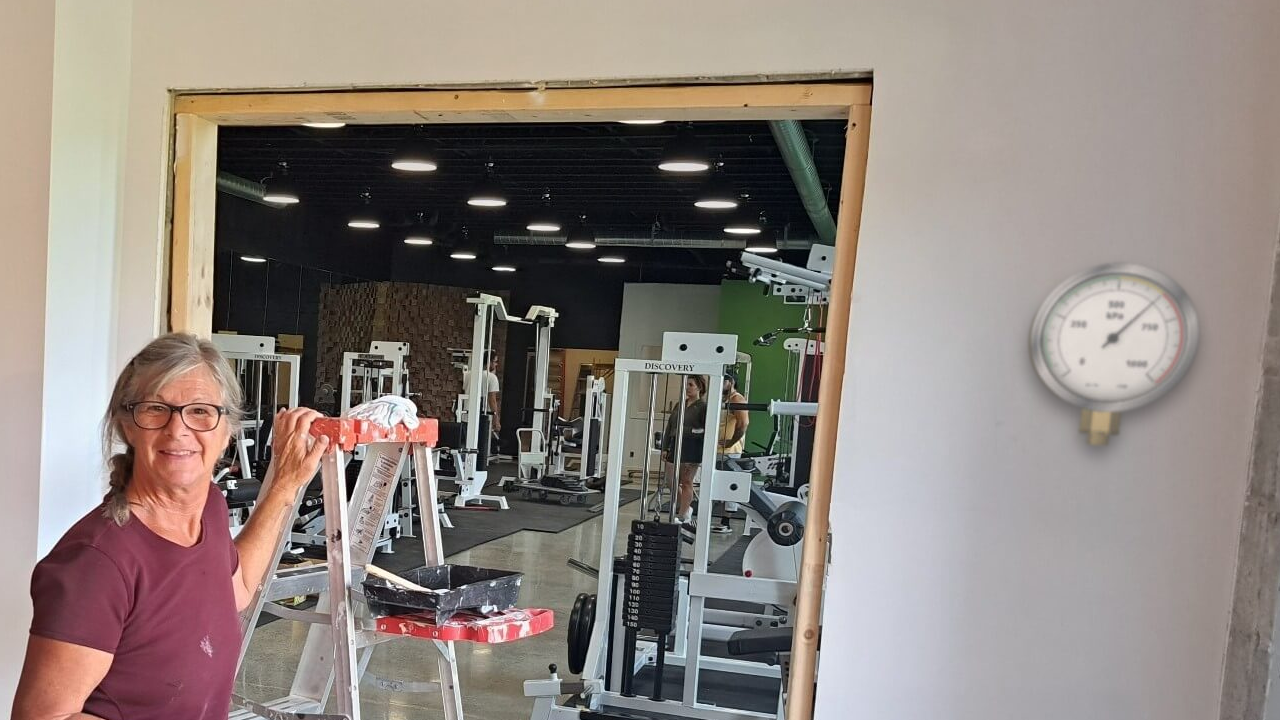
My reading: 650 kPa
